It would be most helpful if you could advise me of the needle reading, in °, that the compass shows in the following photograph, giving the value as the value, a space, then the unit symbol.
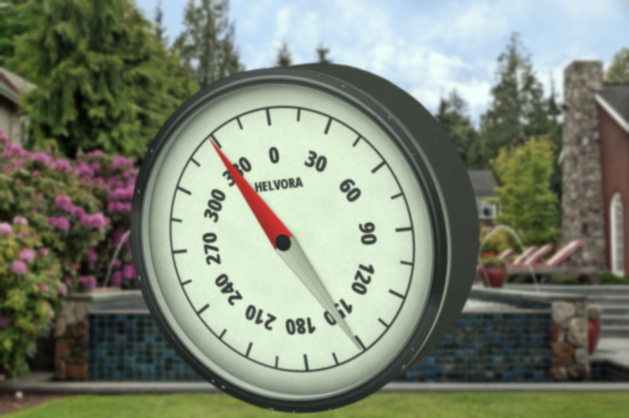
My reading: 330 °
